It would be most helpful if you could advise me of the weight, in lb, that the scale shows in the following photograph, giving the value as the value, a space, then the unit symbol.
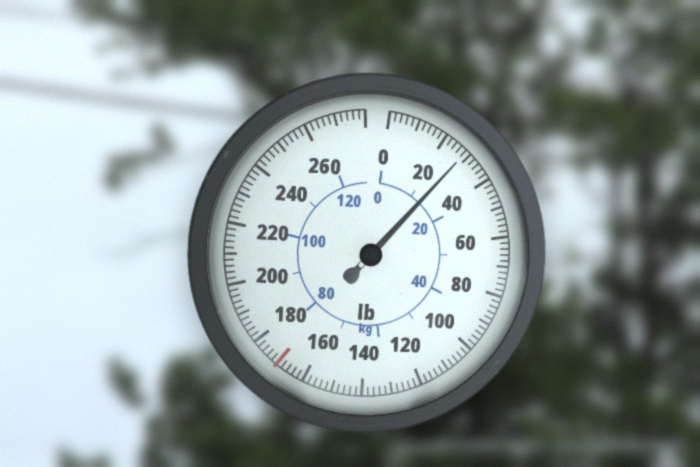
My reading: 28 lb
